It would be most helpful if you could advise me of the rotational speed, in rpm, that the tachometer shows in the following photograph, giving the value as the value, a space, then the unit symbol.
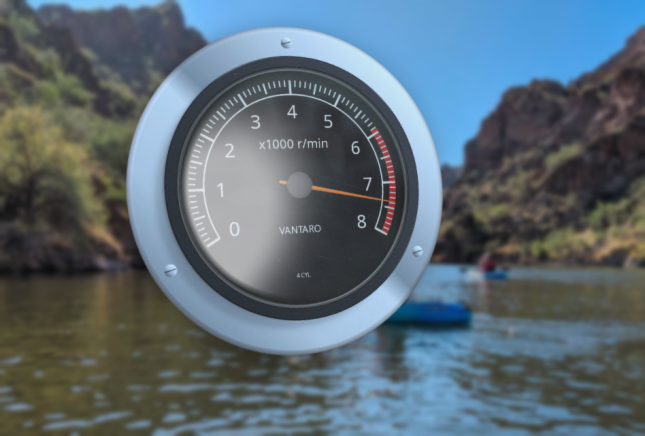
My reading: 7400 rpm
